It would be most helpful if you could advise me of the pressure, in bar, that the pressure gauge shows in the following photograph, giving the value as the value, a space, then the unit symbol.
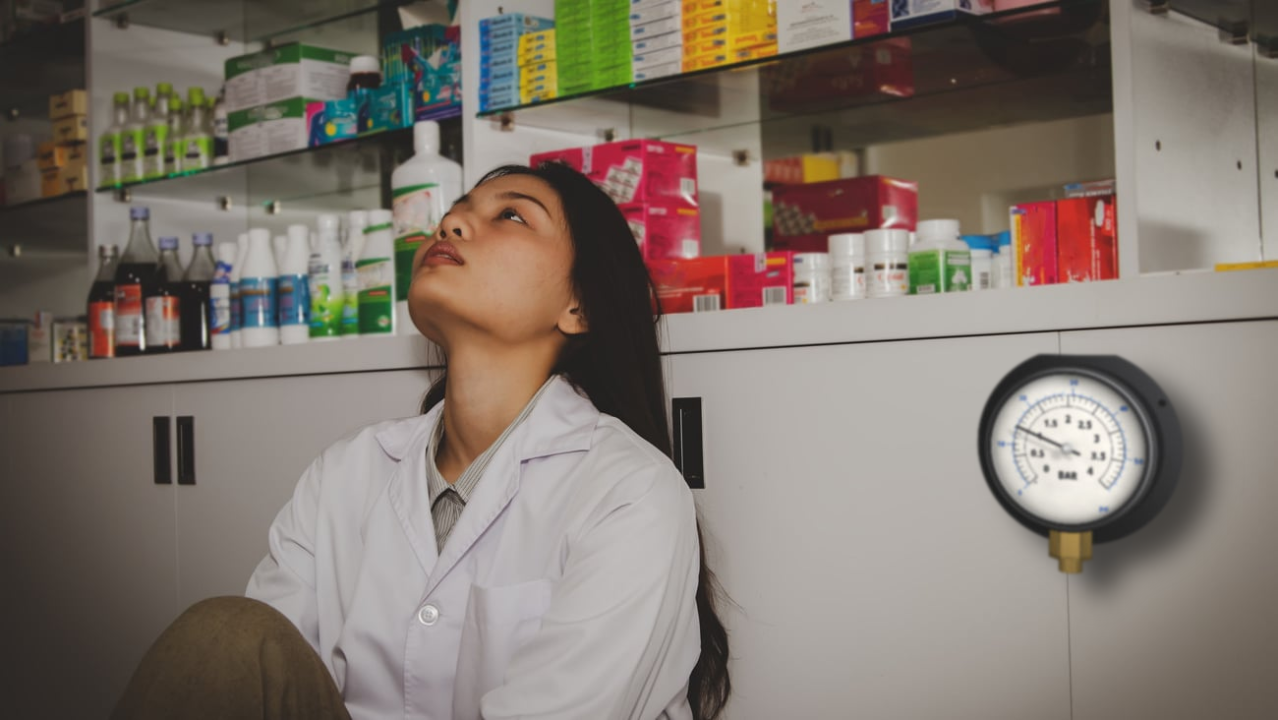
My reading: 1 bar
